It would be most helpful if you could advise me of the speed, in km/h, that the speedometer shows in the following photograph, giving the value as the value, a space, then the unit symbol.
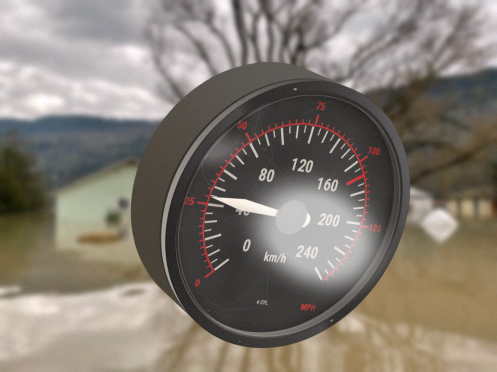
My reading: 45 km/h
